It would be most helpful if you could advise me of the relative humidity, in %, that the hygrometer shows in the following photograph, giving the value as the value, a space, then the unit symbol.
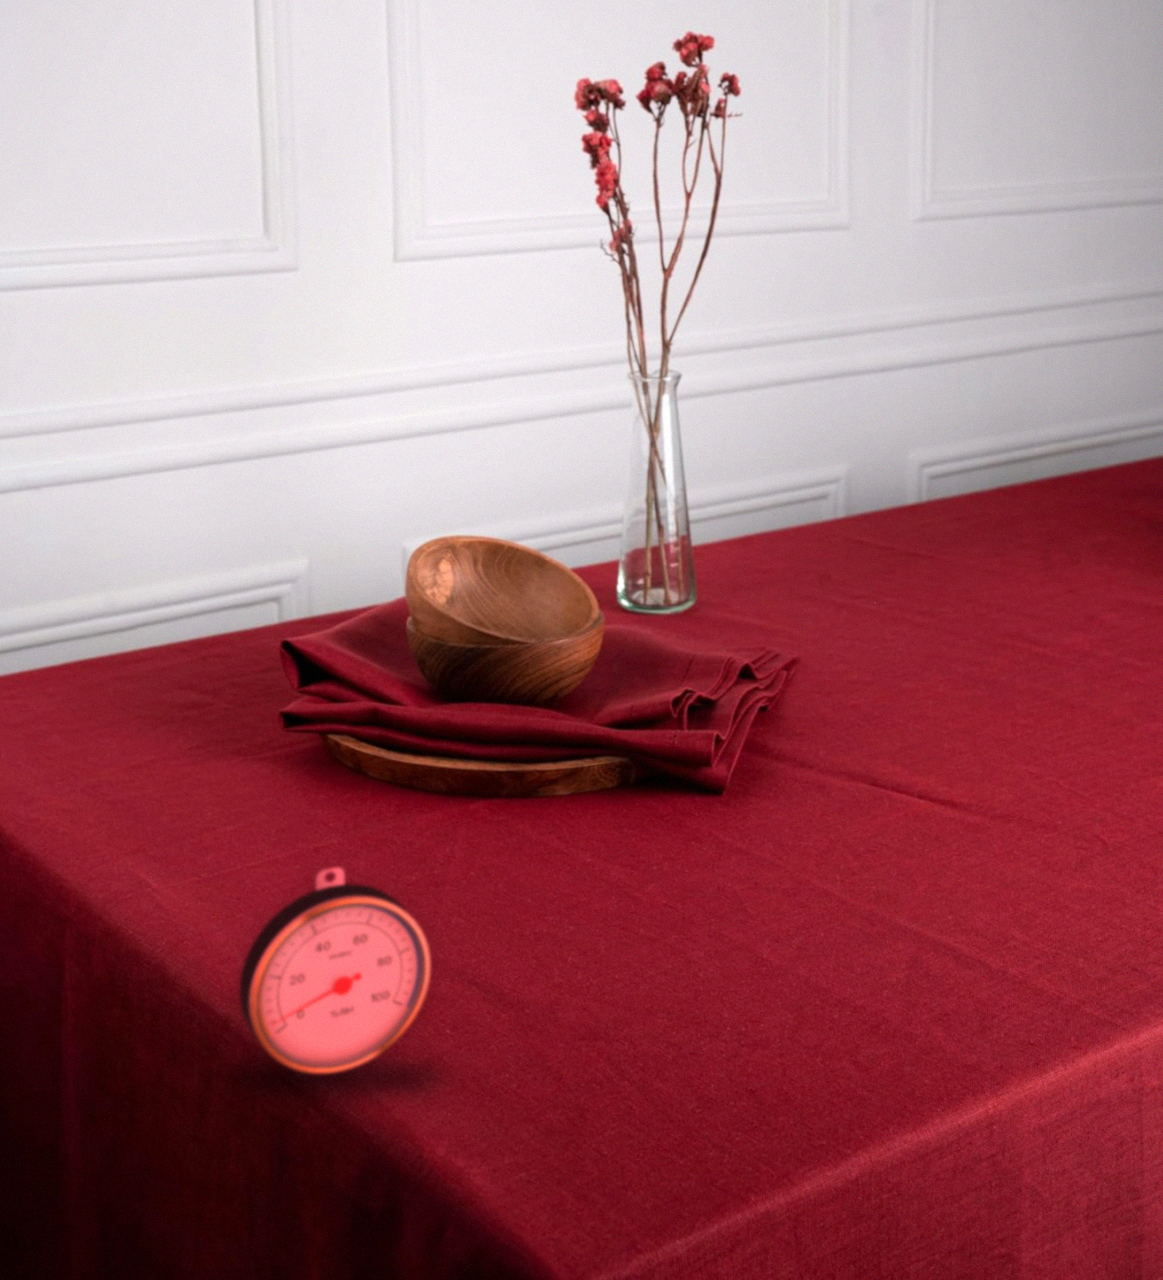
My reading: 4 %
